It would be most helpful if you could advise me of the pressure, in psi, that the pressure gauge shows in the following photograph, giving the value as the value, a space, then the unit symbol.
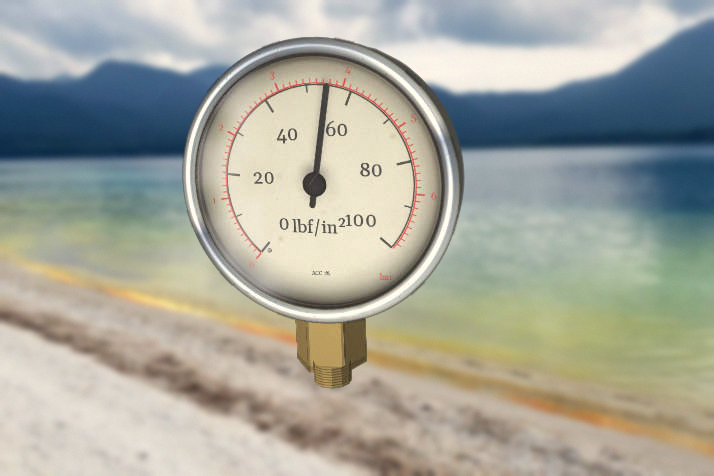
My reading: 55 psi
